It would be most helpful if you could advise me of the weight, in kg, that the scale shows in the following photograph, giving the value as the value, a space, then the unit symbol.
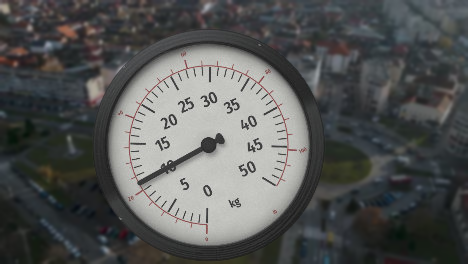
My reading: 10 kg
